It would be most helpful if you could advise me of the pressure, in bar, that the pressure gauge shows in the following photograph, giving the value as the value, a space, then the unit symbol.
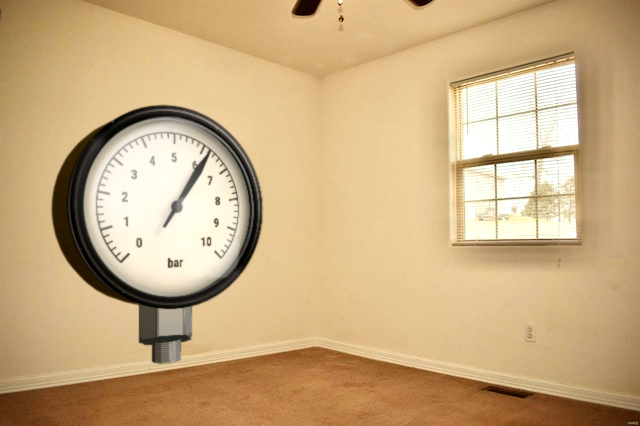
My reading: 6.2 bar
